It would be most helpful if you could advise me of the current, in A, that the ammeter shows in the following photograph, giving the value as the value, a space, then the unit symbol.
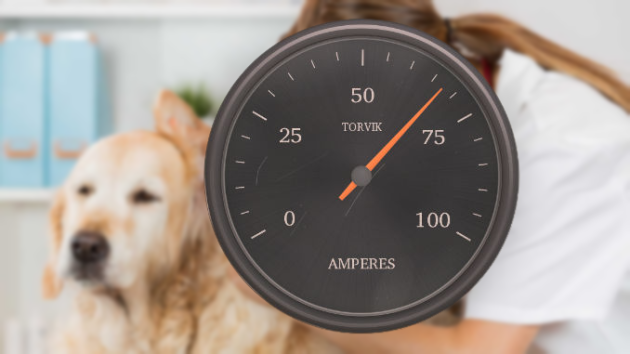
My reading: 67.5 A
